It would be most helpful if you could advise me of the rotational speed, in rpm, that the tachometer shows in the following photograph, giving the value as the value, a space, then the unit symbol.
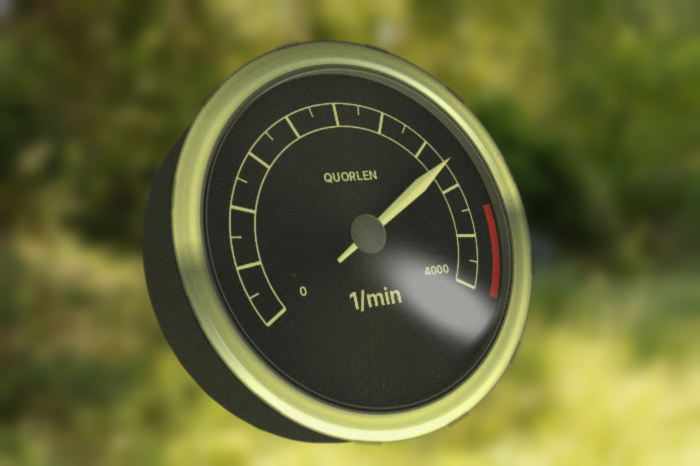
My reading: 3000 rpm
